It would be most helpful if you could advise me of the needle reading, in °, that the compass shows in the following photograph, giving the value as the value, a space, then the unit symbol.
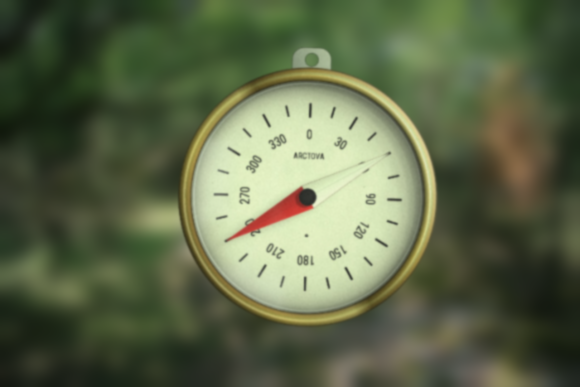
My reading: 240 °
